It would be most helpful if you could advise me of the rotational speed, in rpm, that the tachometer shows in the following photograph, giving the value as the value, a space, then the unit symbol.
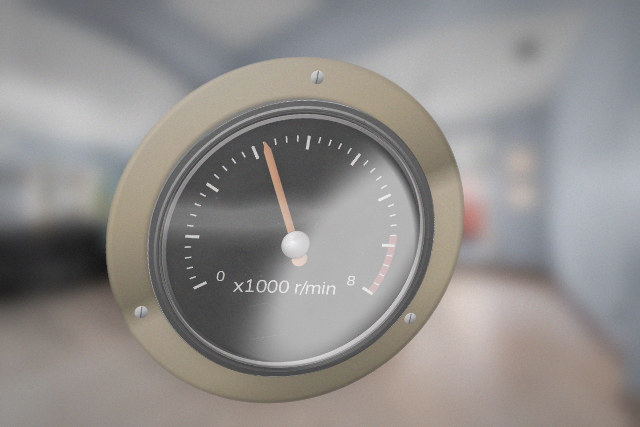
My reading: 3200 rpm
